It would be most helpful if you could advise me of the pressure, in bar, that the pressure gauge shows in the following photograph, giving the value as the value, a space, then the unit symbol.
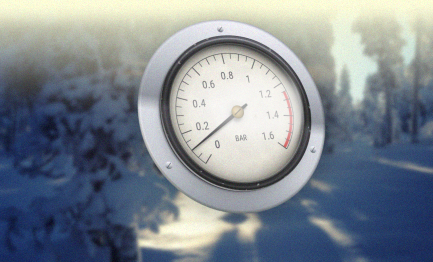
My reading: 0.1 bar
